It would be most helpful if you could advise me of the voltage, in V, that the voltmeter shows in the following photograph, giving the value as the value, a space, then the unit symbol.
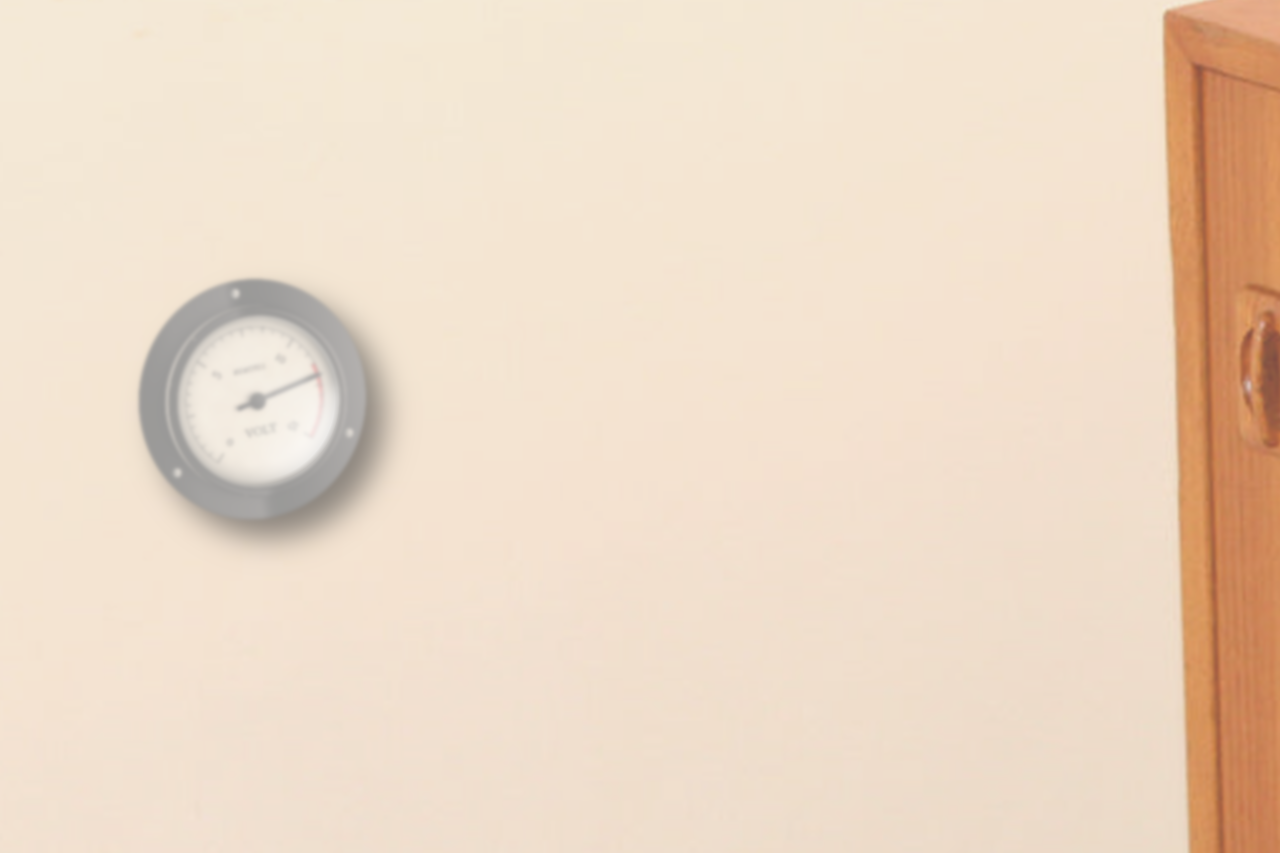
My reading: 12 V
